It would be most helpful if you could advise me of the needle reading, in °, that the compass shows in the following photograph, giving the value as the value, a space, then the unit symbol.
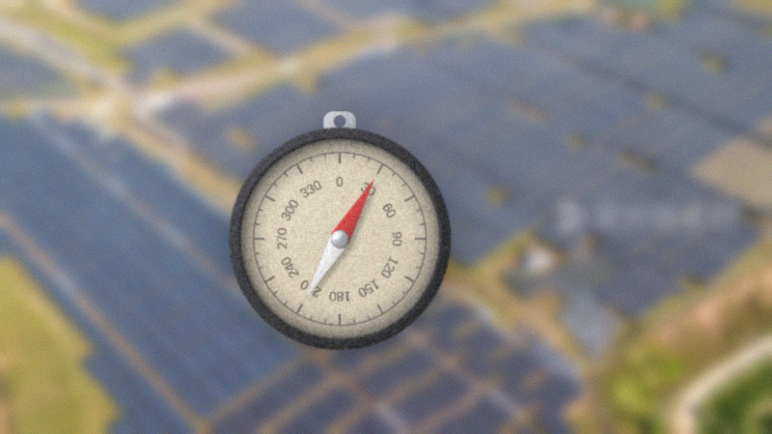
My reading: 30 °
